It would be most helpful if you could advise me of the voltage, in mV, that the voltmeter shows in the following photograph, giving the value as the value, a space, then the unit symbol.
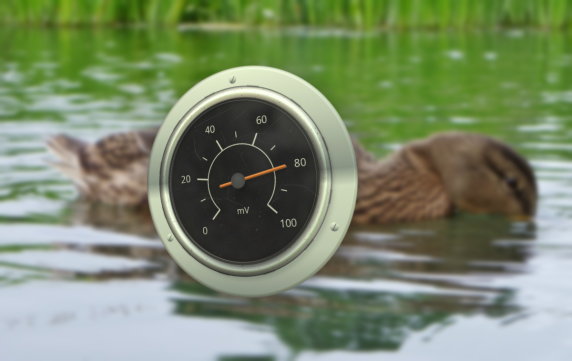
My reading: 80 mV
